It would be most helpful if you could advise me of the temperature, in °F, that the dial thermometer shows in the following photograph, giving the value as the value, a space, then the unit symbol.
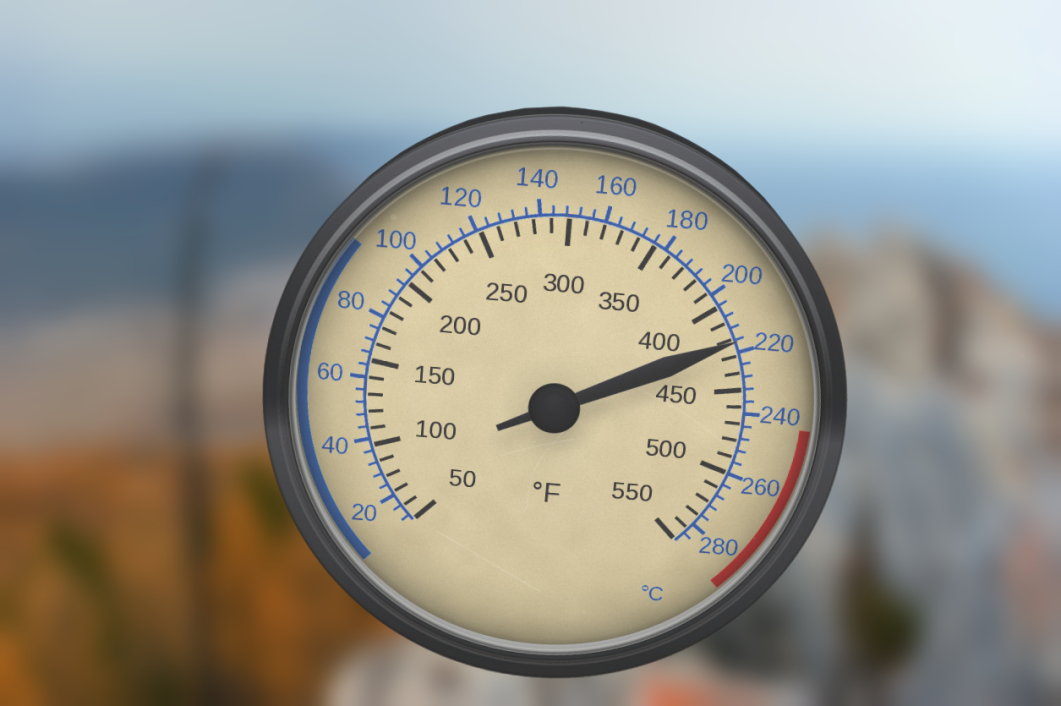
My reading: 420 °F
